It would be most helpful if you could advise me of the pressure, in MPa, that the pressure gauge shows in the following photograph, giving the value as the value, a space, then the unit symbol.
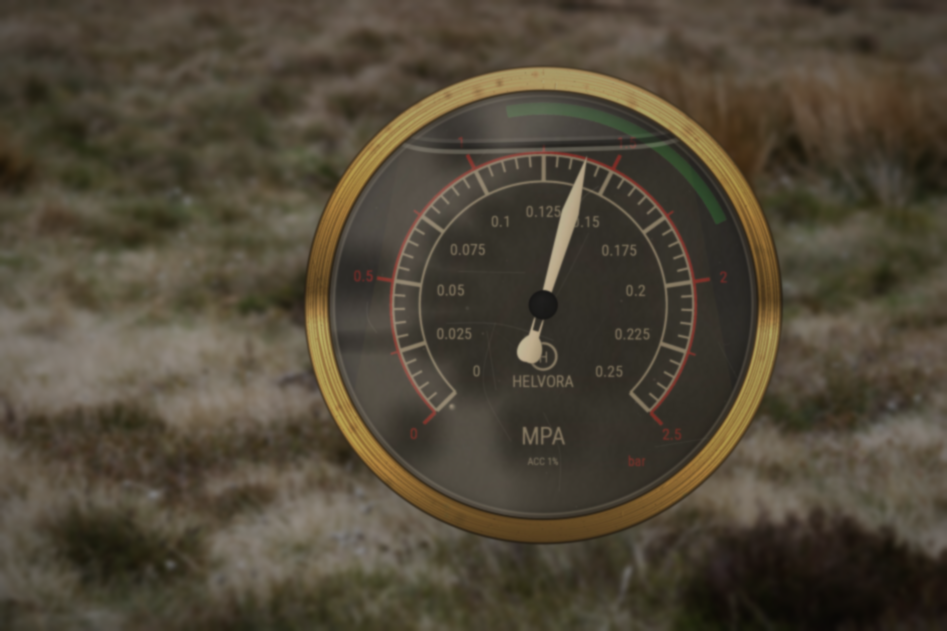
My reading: 0.14 MPa
